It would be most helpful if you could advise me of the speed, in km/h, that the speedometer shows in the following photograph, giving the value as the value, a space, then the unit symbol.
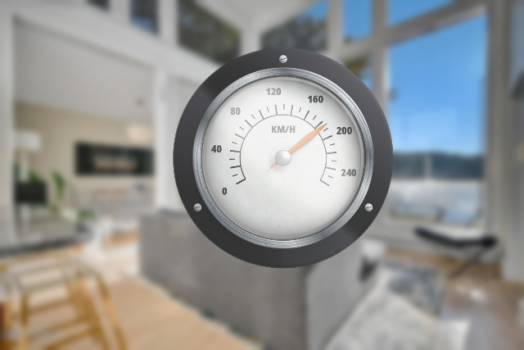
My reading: 185 km/h
